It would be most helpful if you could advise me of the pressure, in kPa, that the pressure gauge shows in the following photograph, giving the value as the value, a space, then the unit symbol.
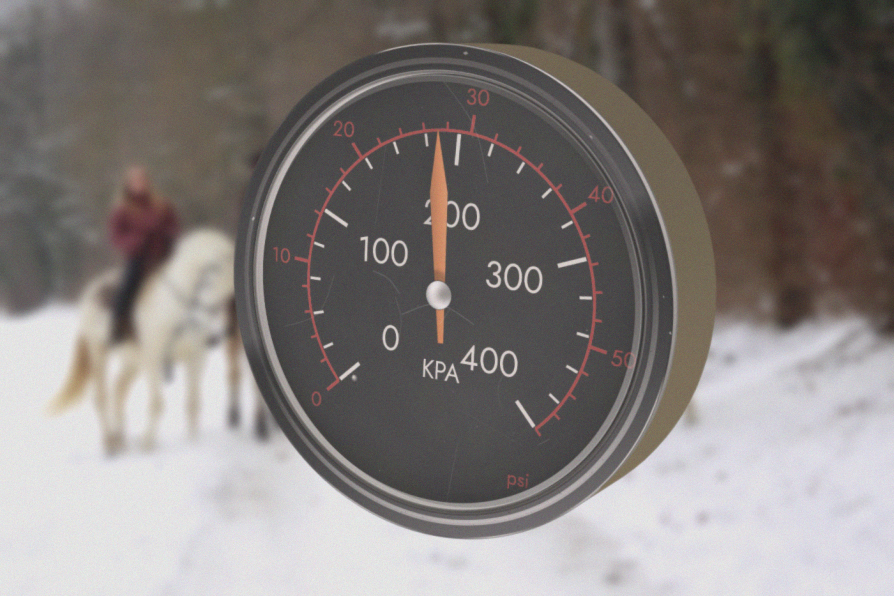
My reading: 190 kPa
